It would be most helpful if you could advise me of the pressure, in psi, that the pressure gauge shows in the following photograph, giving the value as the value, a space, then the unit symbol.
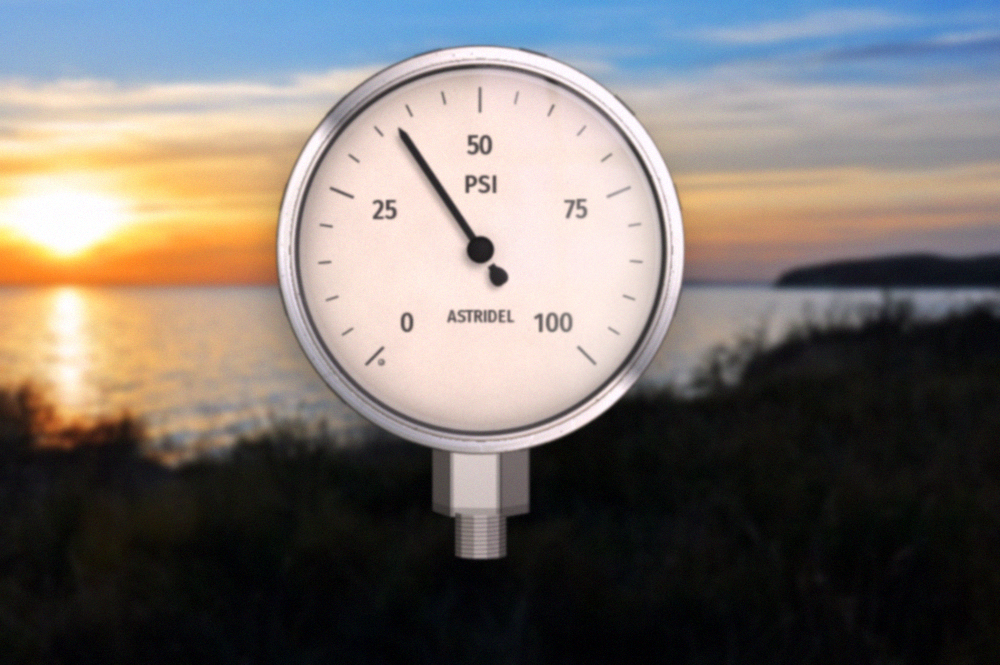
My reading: 37.5 psi
